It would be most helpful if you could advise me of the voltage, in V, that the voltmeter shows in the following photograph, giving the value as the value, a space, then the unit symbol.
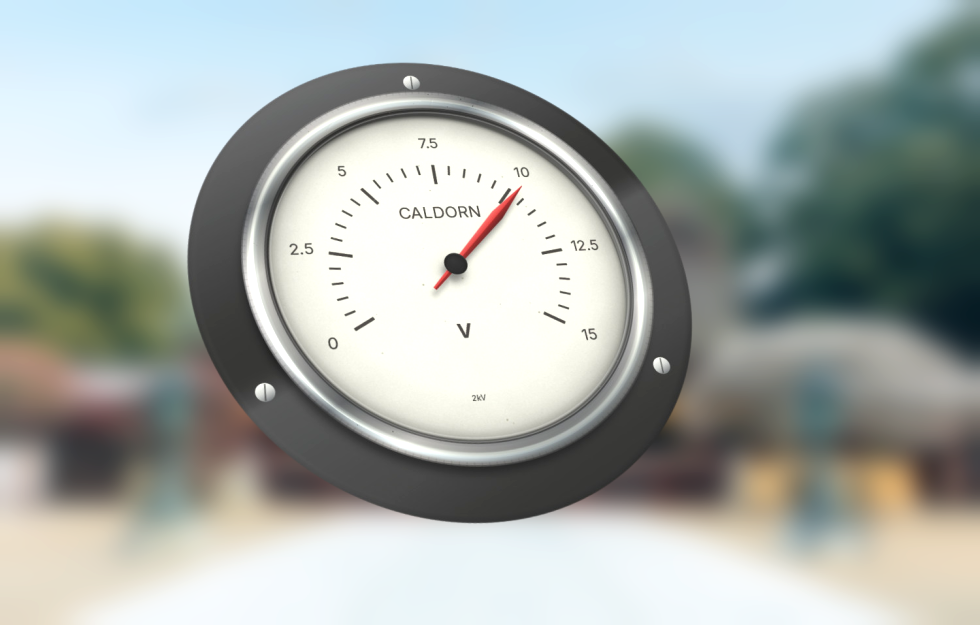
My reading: 10.25 V
